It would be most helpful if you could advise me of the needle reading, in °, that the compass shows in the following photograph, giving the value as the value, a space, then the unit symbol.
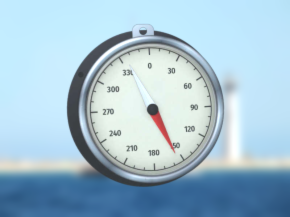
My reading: 155 °
